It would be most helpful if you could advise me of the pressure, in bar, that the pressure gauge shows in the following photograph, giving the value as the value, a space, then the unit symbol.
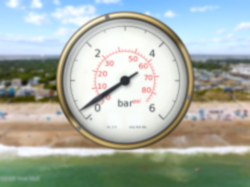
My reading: 0.25 bar
